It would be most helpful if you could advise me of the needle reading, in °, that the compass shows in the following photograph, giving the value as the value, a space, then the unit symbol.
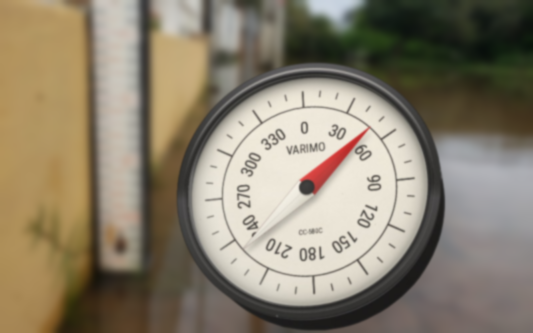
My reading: 50 °
